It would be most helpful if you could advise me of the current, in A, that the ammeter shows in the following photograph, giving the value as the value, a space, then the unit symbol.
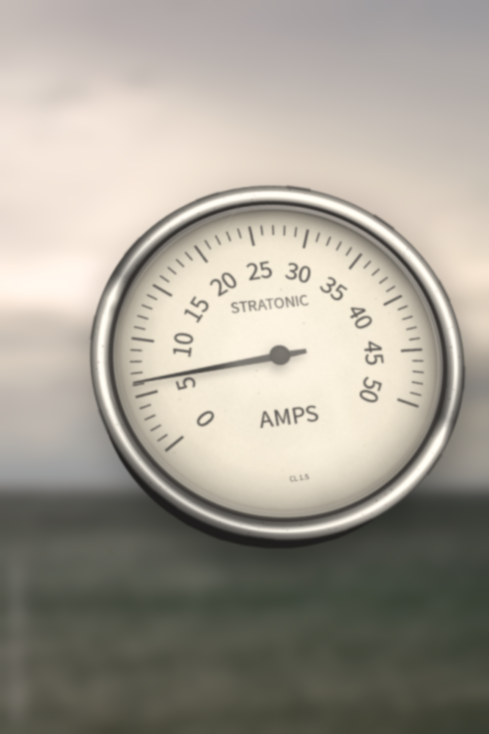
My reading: 6 A
